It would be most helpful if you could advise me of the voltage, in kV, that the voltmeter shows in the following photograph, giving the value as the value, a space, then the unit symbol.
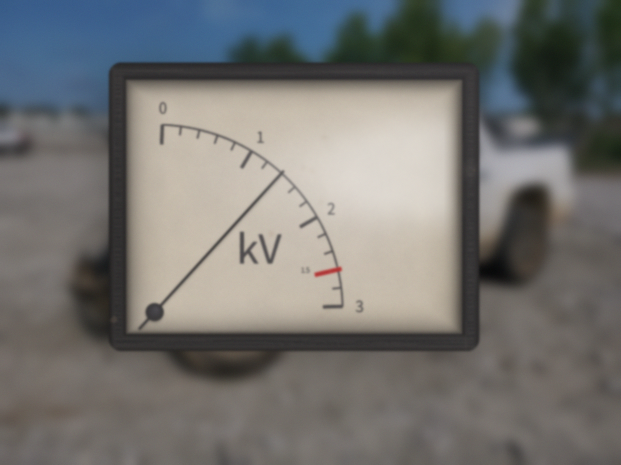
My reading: 1.4 kV
